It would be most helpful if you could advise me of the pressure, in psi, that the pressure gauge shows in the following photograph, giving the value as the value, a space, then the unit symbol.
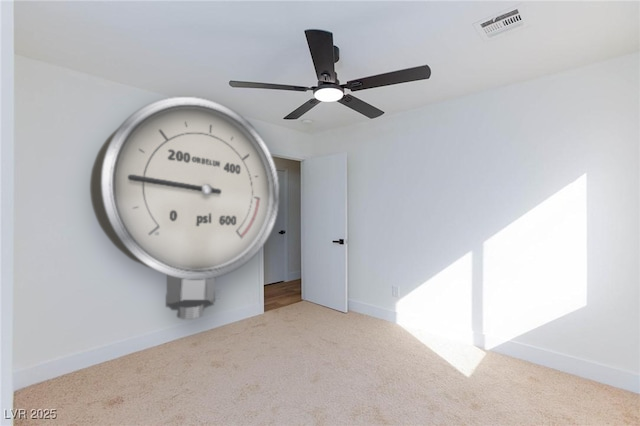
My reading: 100 psi
